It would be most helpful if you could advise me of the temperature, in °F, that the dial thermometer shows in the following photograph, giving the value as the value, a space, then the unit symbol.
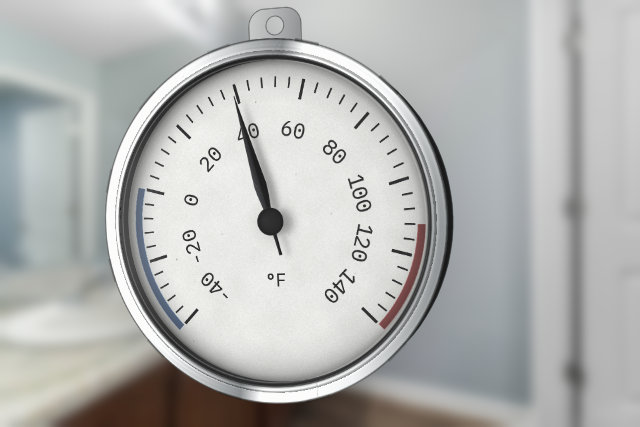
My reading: 40 °F
